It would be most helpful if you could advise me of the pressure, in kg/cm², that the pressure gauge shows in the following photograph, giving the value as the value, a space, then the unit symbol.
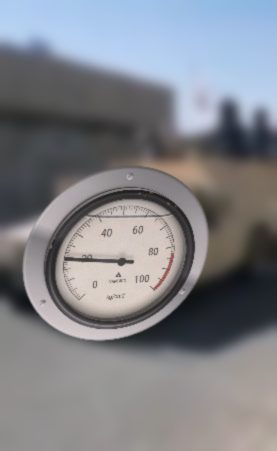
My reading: 20 kg/cm²
